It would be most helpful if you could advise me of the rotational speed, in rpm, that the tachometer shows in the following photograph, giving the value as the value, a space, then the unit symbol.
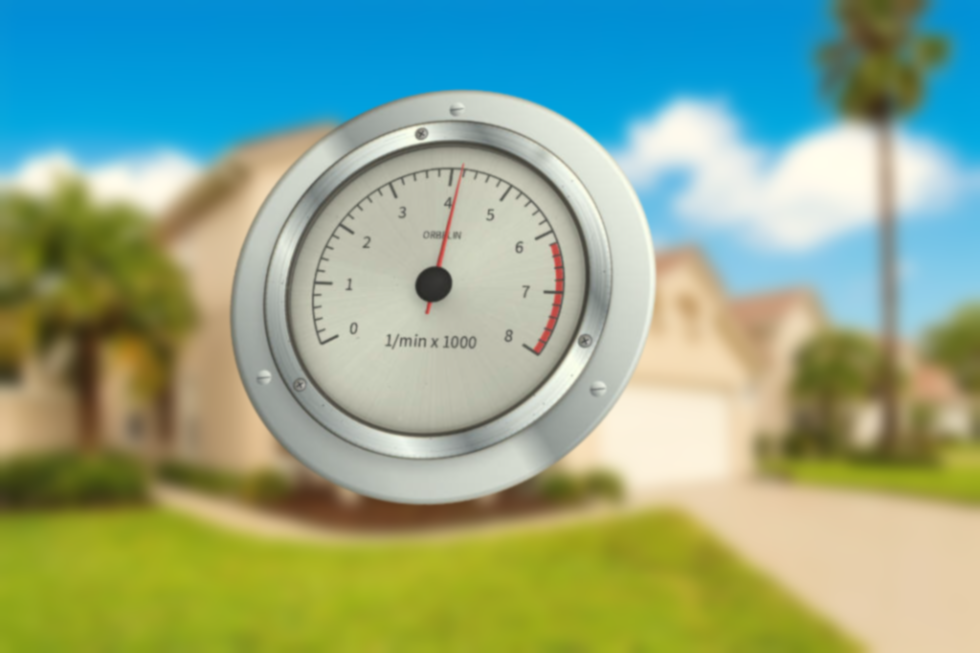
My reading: 4200 rpm
